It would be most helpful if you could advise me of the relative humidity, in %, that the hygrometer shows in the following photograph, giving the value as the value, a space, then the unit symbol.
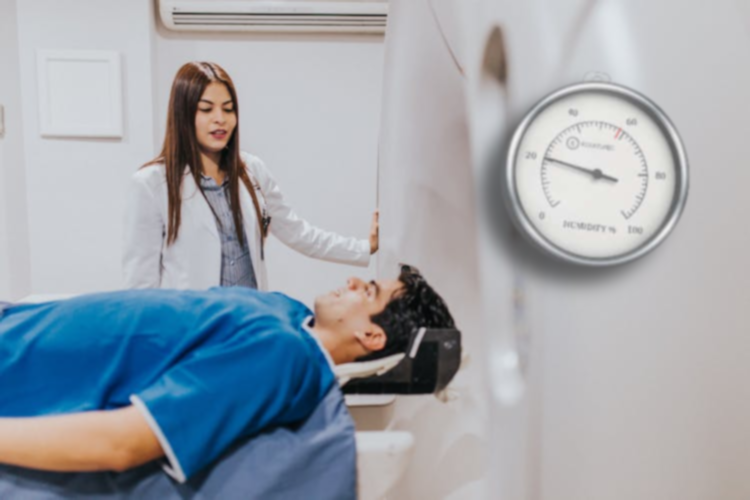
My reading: 20 %
